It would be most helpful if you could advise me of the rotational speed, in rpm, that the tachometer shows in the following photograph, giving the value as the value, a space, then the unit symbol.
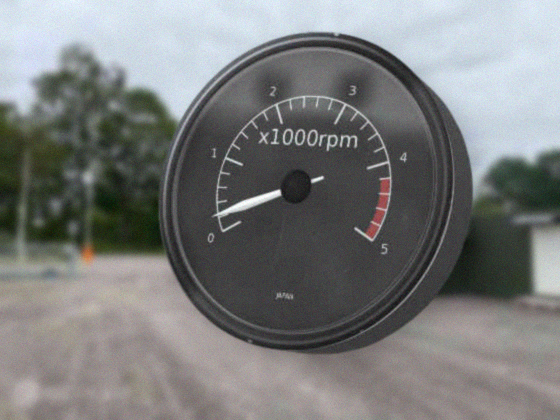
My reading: 200 rpm
